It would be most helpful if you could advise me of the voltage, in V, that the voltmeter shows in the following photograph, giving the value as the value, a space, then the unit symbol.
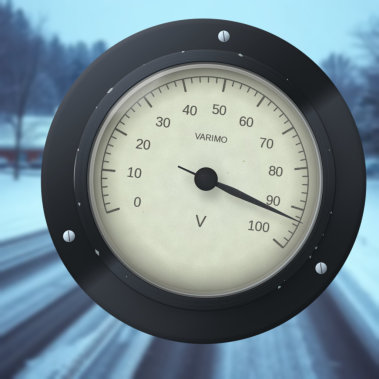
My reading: 93 V
